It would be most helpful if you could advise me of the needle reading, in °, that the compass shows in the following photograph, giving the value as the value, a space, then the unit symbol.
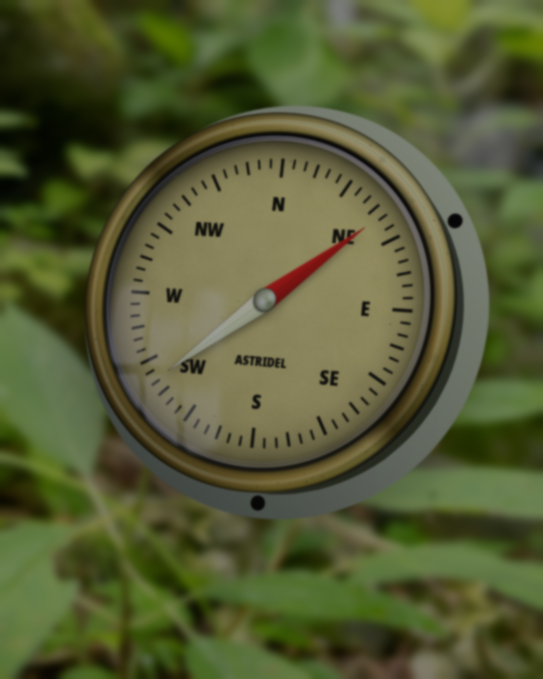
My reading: 50 °
